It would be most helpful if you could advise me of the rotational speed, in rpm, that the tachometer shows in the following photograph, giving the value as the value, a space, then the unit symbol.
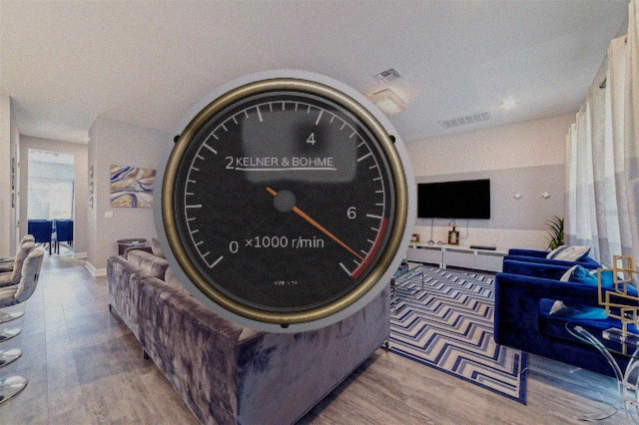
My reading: 6700 rpm
